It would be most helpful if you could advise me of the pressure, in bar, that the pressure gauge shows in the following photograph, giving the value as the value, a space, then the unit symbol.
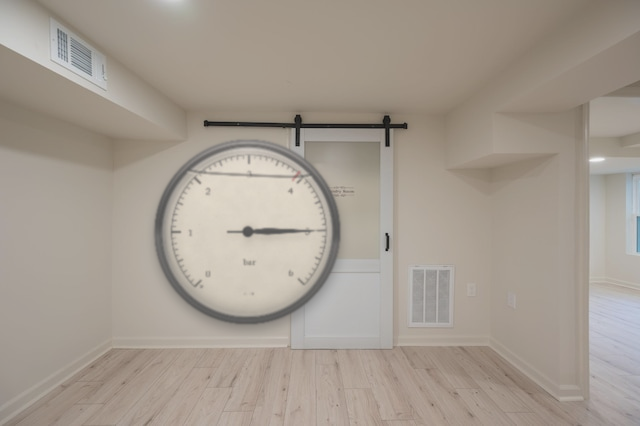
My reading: 5 bar
